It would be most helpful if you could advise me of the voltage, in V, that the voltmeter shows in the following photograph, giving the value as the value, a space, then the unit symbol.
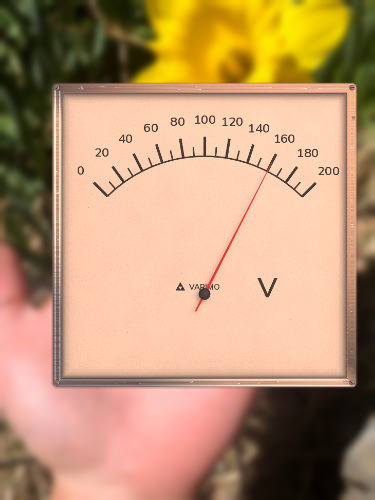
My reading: 160 V
